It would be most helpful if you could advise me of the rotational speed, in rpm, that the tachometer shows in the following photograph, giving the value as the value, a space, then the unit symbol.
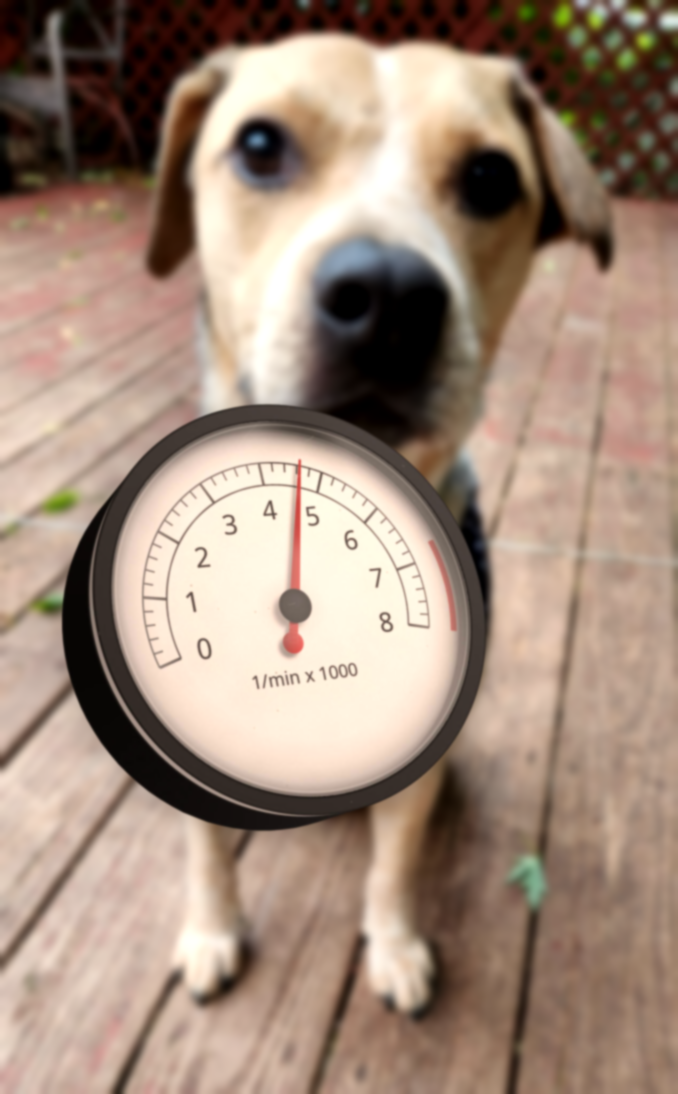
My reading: 4600 rpm
